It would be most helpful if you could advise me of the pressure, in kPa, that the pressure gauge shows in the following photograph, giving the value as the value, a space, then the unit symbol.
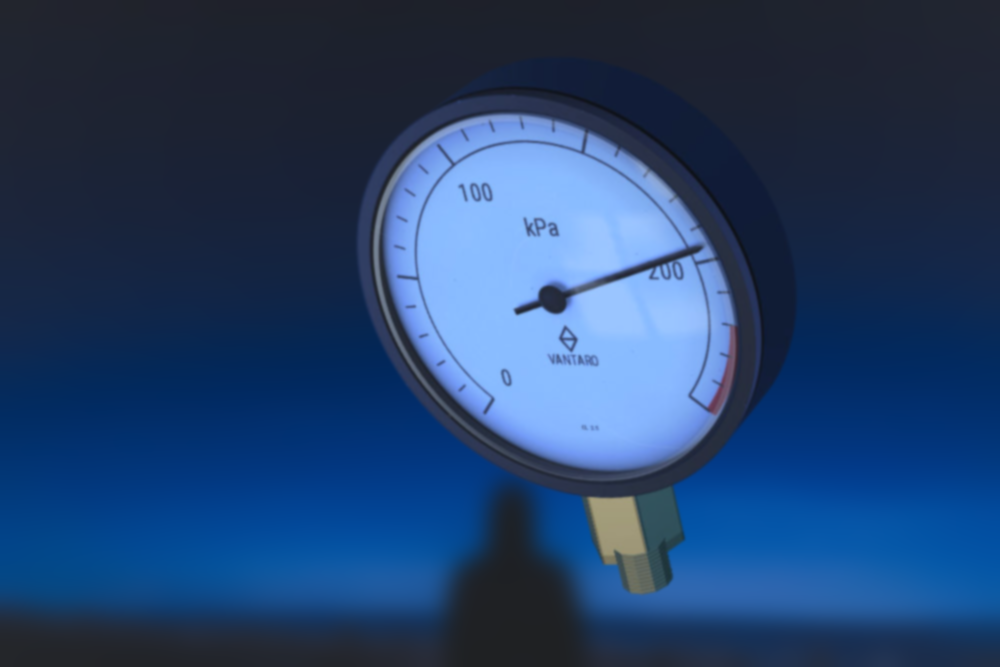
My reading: 195 kPa
